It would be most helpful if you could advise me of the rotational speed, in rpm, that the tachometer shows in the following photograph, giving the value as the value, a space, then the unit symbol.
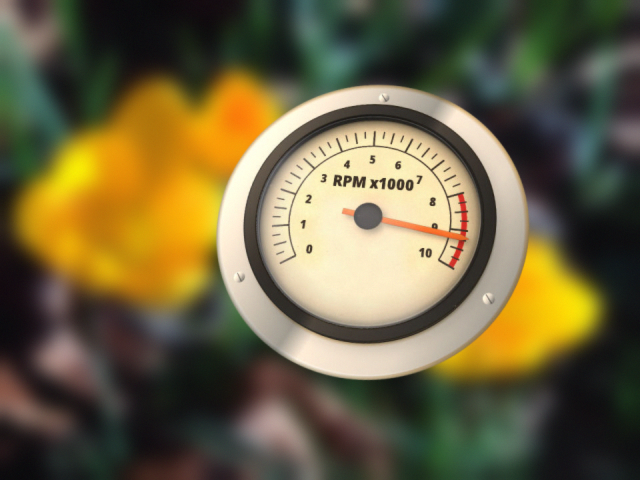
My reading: 9250 rpm
